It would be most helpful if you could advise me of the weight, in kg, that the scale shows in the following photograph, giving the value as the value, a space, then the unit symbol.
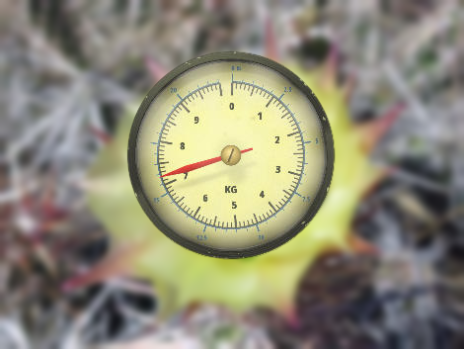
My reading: 7.2 kg
